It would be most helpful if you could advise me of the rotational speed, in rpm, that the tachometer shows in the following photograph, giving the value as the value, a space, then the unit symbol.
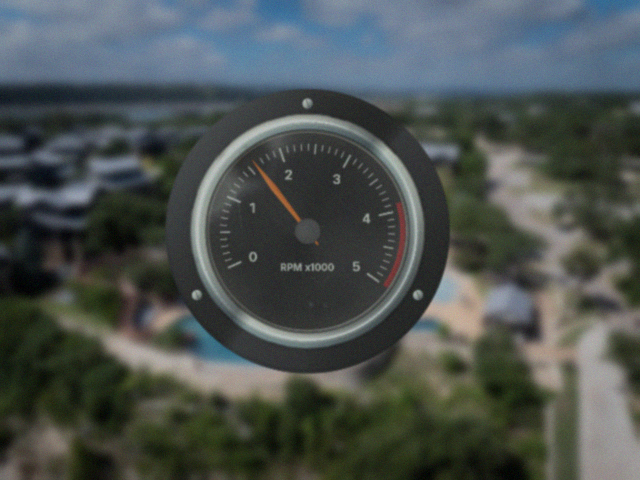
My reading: 1600 rpm
